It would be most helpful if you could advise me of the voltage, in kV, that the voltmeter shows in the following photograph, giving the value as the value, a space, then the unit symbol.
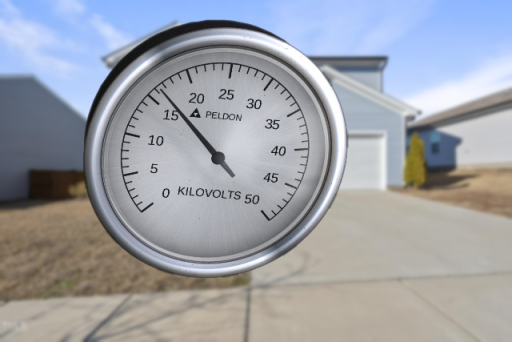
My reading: 16.5 kV
